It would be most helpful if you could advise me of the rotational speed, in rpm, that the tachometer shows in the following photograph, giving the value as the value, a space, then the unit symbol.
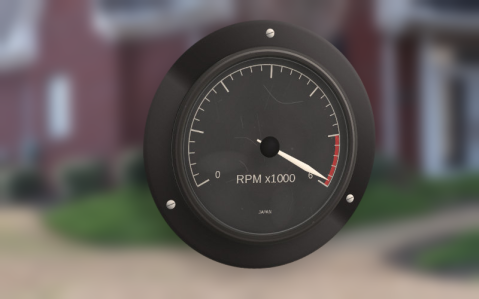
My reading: 5900 rpm
